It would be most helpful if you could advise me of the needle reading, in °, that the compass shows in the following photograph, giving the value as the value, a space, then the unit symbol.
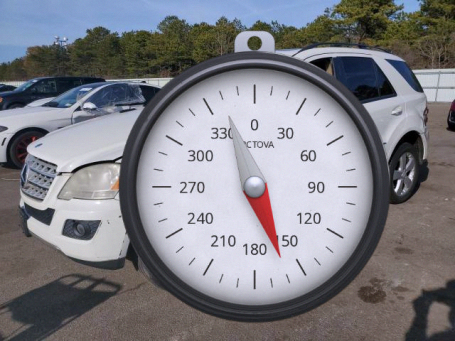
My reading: 160 °
